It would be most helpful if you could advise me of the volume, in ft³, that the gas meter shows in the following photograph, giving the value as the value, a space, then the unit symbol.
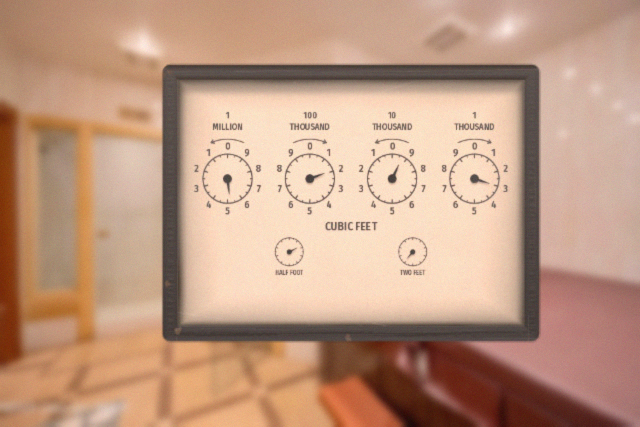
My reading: 519300 ft³
